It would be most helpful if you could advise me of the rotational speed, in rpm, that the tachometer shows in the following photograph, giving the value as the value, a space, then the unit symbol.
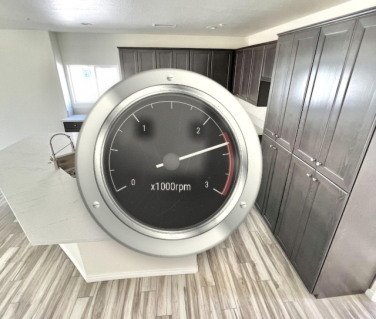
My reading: 2375 rpm
